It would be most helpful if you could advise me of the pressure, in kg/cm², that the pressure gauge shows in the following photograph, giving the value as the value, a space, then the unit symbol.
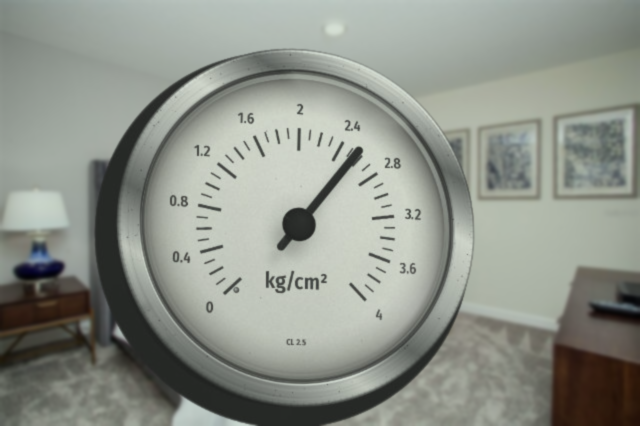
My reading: 2.55 kg/cm²
